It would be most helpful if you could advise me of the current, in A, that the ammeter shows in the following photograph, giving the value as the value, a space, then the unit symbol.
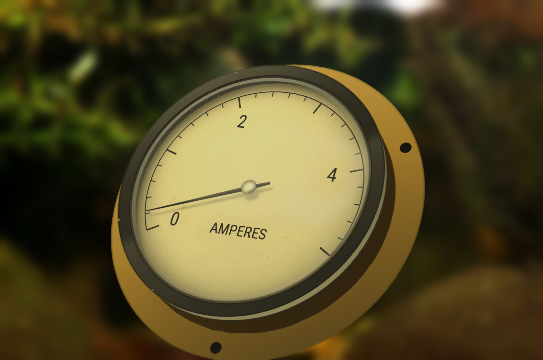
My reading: 0.2 A
